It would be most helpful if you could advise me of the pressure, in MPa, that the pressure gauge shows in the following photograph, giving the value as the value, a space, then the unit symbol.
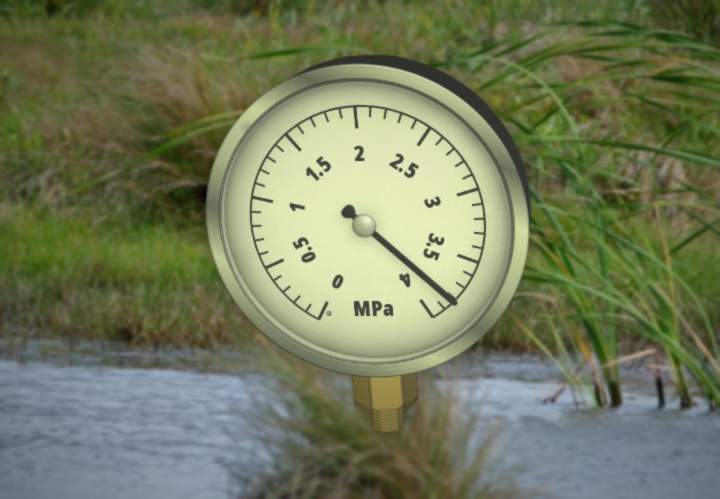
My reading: 3.8 MPa
